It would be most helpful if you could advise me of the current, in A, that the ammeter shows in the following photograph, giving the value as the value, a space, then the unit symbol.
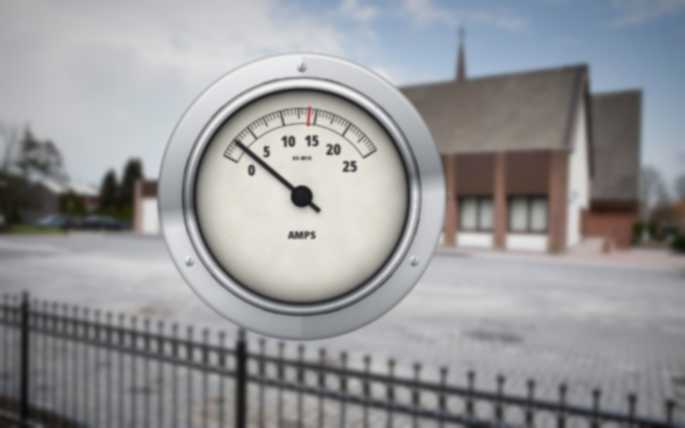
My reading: 2.5 A
